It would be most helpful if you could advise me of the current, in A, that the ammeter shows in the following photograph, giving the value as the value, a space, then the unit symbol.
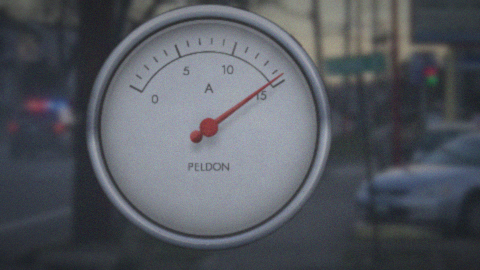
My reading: 14.5 A
